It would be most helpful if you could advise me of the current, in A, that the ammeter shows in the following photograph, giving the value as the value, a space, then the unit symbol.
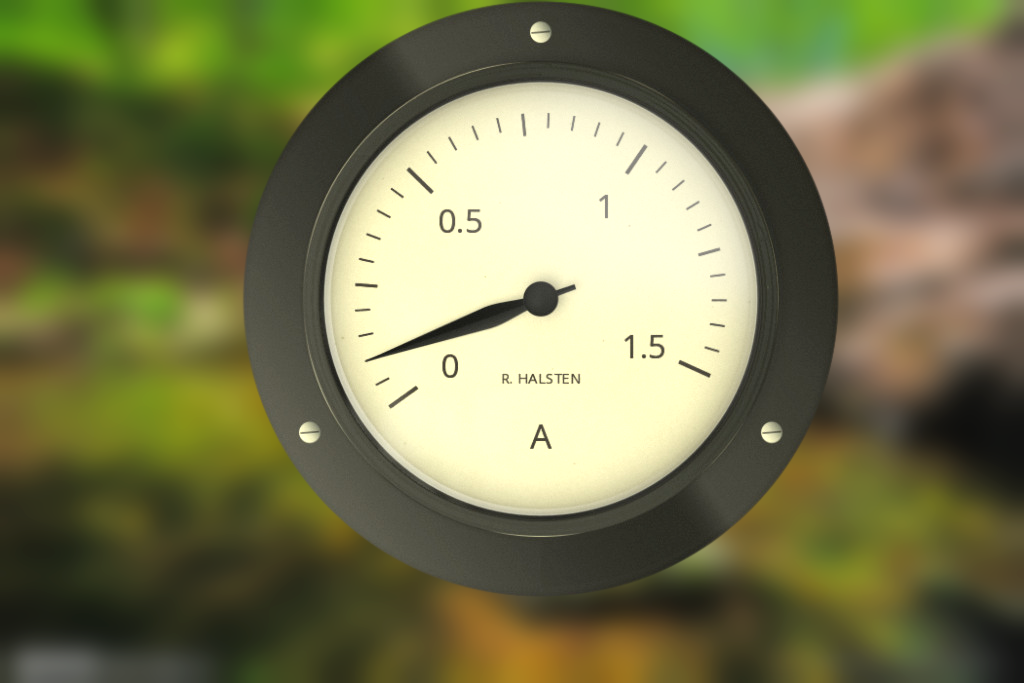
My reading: 0.1 A
